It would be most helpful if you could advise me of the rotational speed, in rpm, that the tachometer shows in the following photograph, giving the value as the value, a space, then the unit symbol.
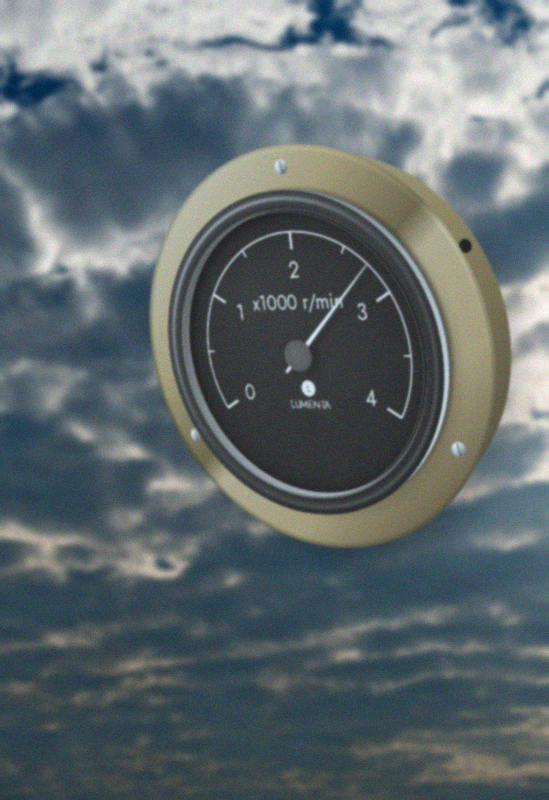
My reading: 2750 rpm
